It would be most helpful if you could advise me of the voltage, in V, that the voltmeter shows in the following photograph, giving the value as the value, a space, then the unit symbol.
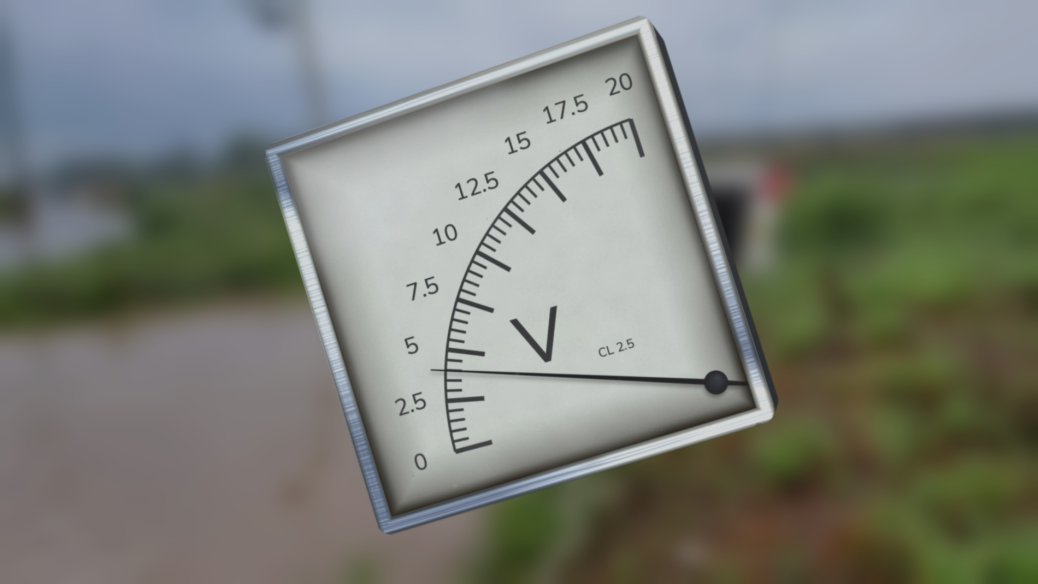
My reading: 4 V
